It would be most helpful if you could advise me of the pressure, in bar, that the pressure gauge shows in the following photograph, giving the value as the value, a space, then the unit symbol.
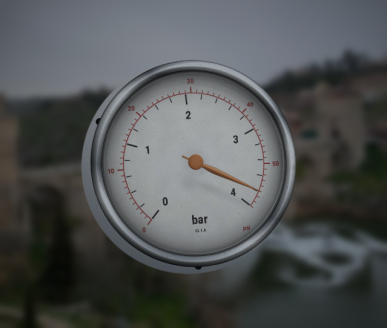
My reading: 3.8 bar
